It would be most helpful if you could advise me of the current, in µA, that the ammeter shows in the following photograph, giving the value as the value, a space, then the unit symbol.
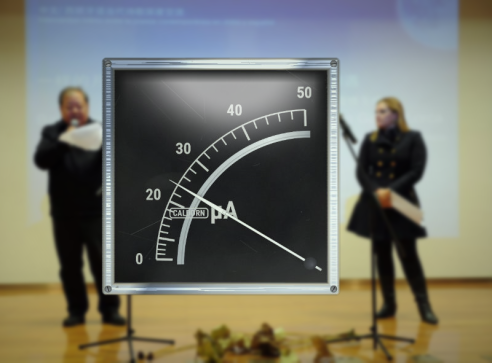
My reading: 24 µA
